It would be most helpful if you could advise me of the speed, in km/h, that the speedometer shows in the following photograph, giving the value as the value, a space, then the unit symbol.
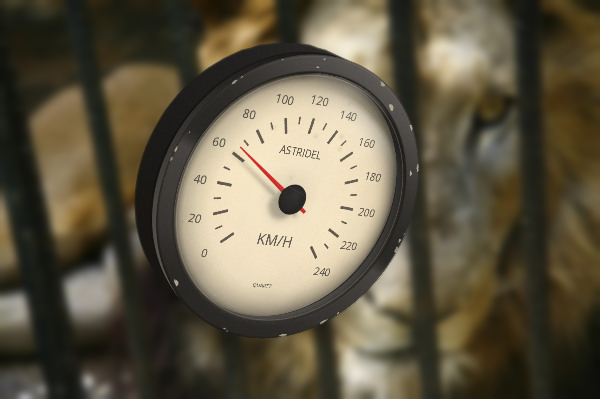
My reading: 65 km/h
